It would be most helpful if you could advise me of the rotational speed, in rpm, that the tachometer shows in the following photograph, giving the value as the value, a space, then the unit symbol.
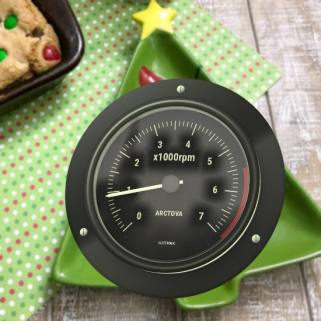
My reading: 900 rpm
